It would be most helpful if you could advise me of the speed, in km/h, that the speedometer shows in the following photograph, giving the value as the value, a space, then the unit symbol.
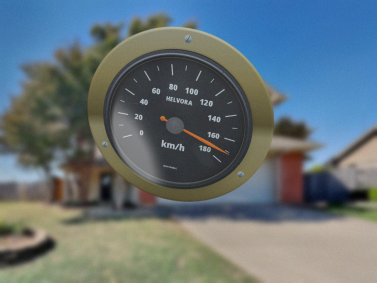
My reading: 170 km/h
